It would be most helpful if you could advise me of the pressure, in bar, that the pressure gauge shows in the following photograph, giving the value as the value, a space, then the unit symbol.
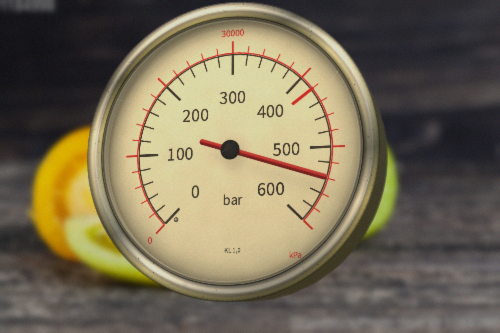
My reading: 540 bar
